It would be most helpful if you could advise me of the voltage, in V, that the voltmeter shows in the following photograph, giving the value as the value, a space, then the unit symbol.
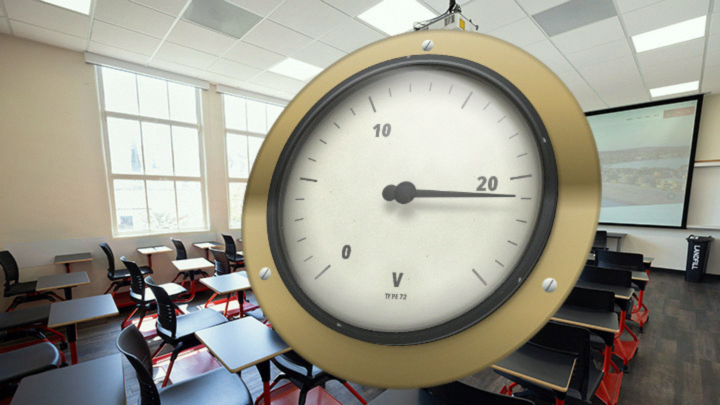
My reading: 21 V
